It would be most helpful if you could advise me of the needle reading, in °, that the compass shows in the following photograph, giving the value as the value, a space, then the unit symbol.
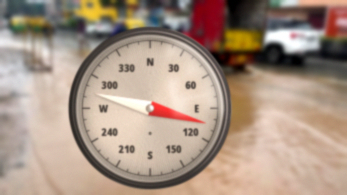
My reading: 105 °
